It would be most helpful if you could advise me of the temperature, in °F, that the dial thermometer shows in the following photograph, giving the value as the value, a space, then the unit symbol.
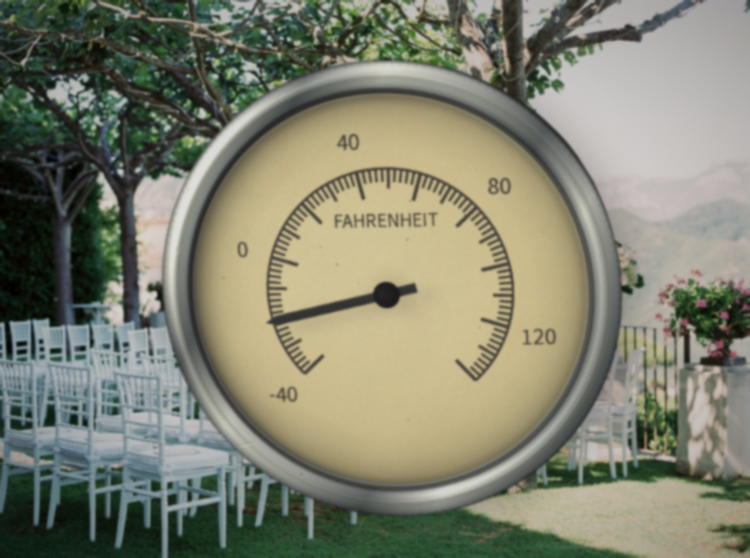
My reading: -20 °F
